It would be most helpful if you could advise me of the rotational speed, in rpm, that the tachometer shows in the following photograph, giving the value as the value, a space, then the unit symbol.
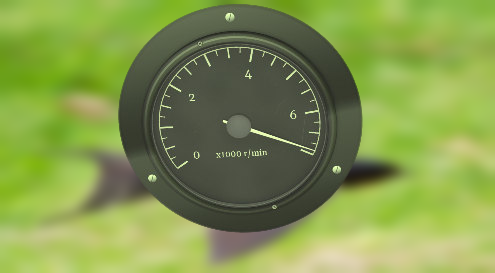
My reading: 6875 rpm
